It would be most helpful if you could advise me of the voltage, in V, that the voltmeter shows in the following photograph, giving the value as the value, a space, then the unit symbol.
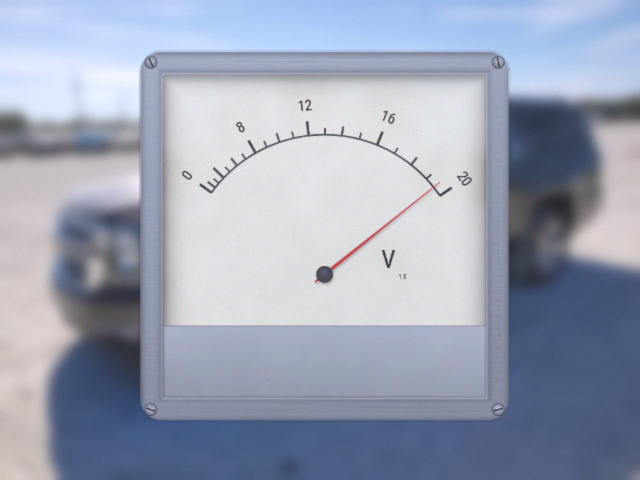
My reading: 19.5 V
